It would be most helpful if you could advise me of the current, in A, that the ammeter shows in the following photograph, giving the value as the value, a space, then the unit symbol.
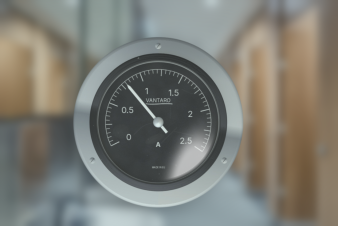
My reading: 0.8 A
